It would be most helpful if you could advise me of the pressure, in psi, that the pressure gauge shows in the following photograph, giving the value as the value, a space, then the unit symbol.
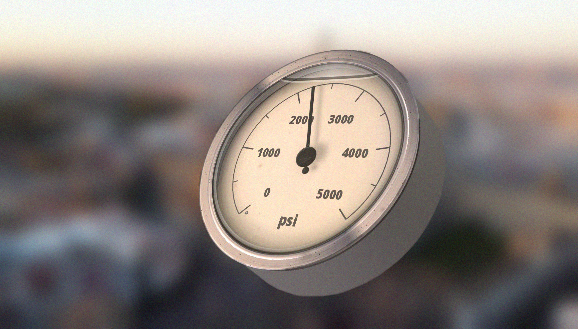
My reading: 2250 psi
